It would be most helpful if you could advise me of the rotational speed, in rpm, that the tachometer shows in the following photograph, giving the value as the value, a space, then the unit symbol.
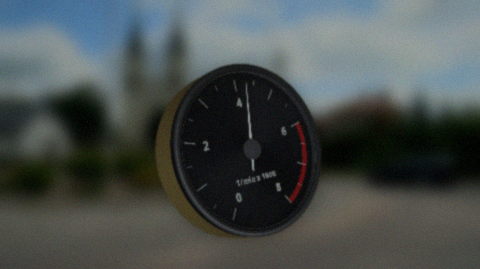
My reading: 4250 rpm
